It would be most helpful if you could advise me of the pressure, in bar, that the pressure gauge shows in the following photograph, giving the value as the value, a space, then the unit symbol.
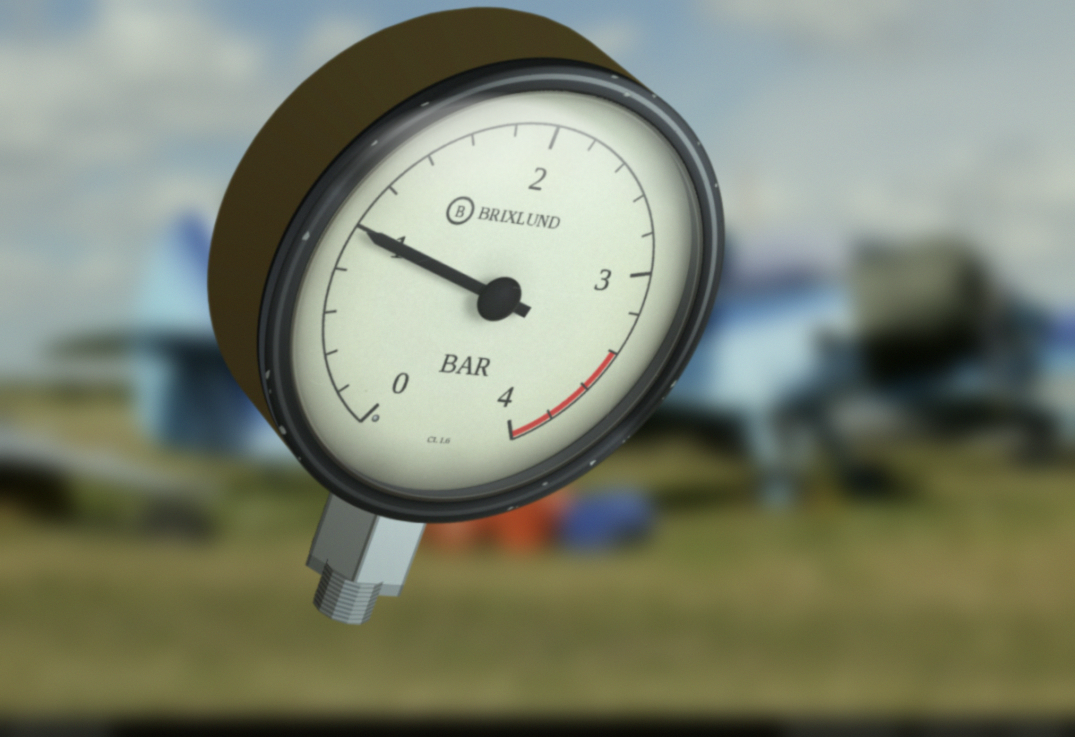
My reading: 1 bar
